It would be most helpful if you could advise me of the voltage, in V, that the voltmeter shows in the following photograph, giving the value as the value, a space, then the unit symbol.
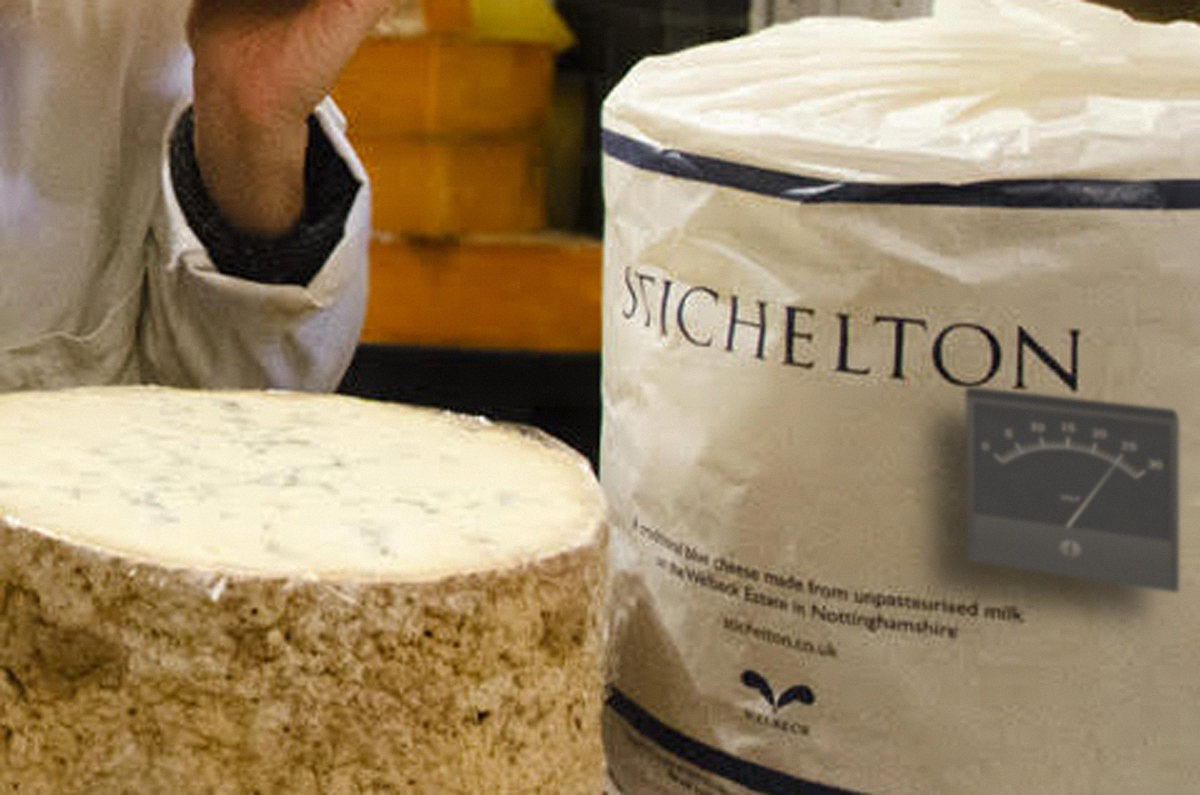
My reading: 25 V
